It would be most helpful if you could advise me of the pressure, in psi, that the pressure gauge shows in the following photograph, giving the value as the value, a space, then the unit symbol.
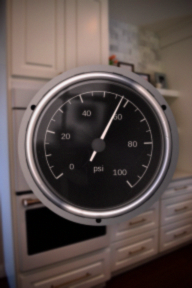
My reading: 57.5 psi
